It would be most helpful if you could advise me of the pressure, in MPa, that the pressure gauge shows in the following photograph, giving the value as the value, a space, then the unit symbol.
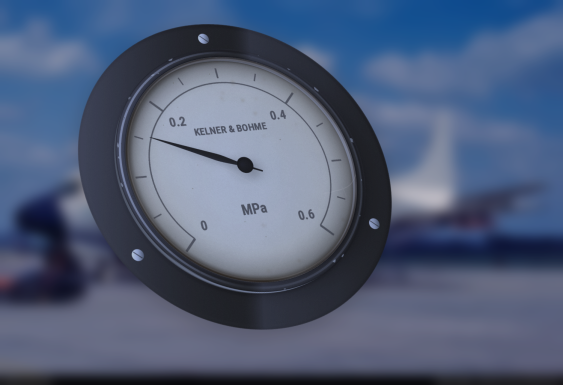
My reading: 0.15 MPa
